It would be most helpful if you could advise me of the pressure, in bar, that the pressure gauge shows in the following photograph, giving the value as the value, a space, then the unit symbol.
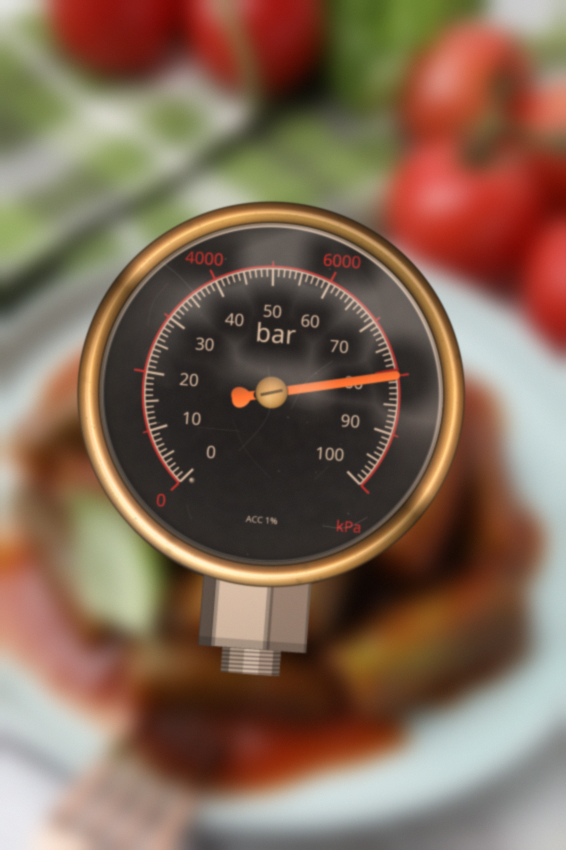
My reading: 80 bar
